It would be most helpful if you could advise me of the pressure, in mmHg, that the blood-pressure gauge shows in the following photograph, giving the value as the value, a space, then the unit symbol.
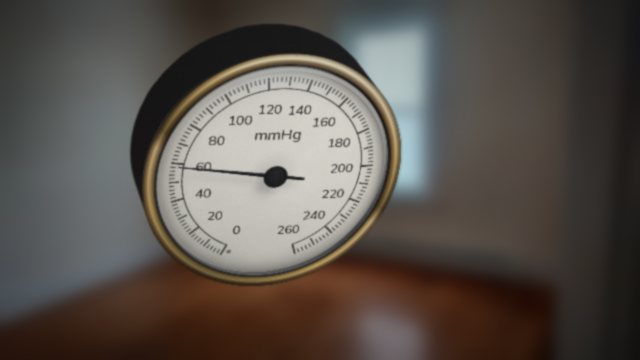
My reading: 60 mmHg
